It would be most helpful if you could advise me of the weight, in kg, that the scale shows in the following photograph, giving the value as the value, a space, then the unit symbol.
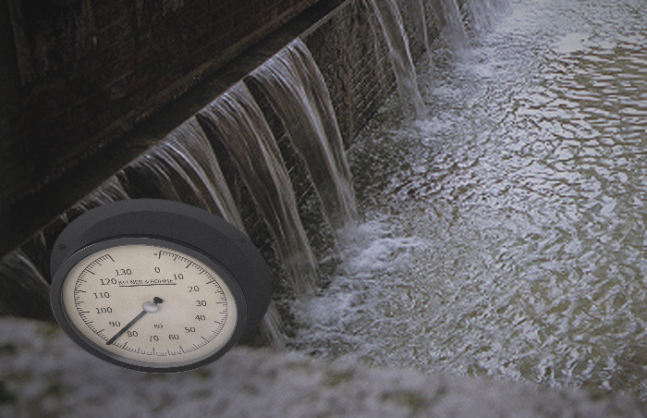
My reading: 85 kg
